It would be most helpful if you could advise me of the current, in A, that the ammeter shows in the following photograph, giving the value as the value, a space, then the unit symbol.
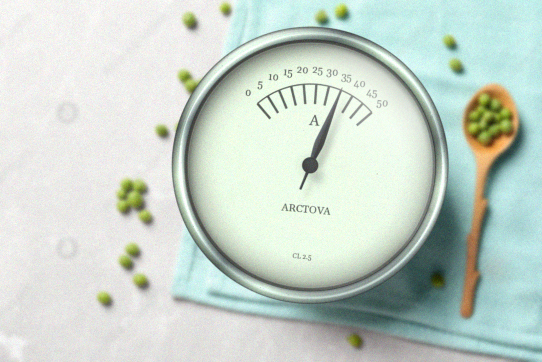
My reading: 35 A
